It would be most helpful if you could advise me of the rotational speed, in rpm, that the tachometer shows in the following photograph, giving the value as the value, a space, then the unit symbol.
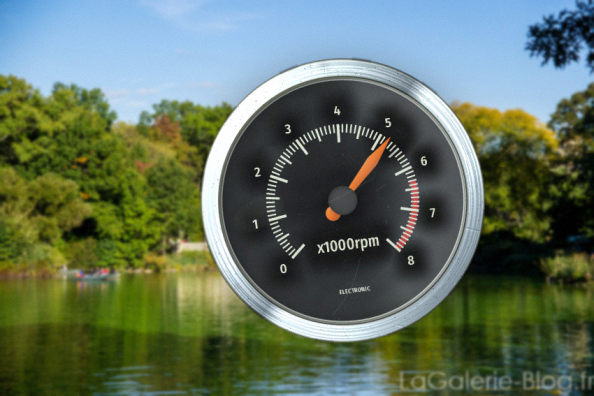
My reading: 5200 rpm
